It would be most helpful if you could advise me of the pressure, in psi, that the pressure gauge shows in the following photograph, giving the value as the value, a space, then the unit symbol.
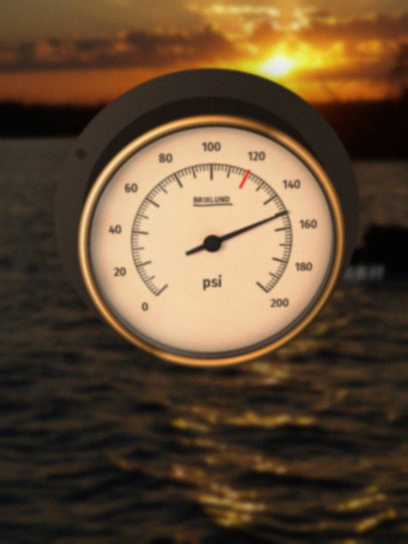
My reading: 150 psi
